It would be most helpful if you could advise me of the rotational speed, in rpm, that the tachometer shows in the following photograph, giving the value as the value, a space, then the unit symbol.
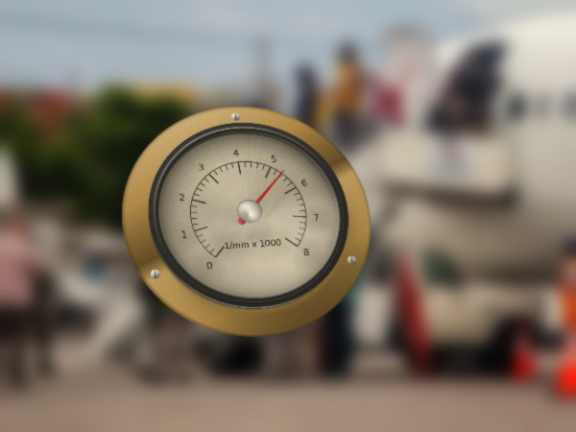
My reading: 5400 rpm
